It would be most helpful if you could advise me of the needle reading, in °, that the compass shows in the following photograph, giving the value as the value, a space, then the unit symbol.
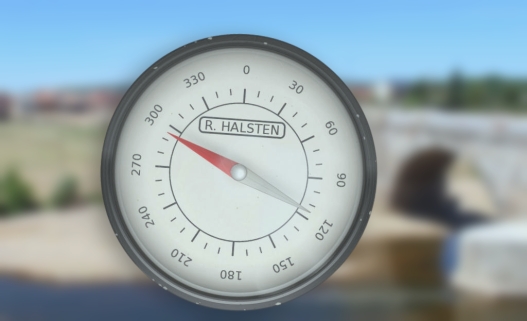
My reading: 295 °
